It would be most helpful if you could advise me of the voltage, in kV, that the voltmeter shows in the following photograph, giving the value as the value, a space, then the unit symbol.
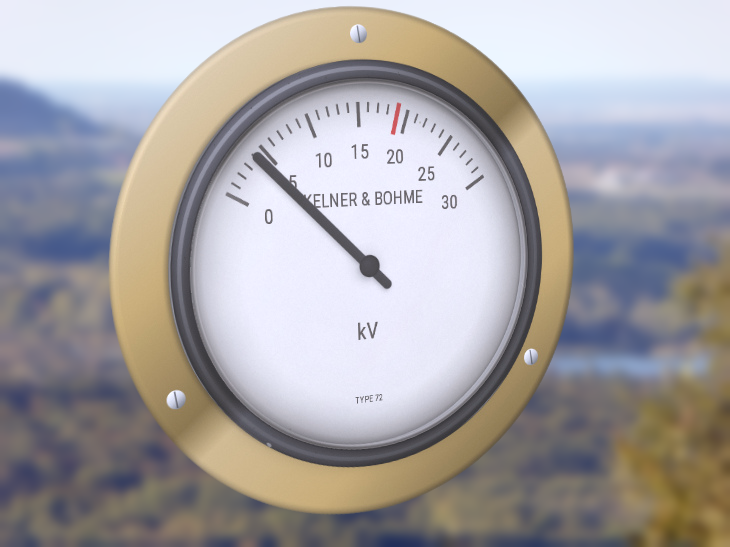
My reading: 4 kV
